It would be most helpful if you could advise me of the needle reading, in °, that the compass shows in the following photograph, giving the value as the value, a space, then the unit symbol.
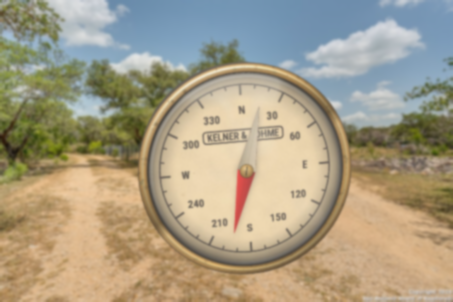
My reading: 195 °
